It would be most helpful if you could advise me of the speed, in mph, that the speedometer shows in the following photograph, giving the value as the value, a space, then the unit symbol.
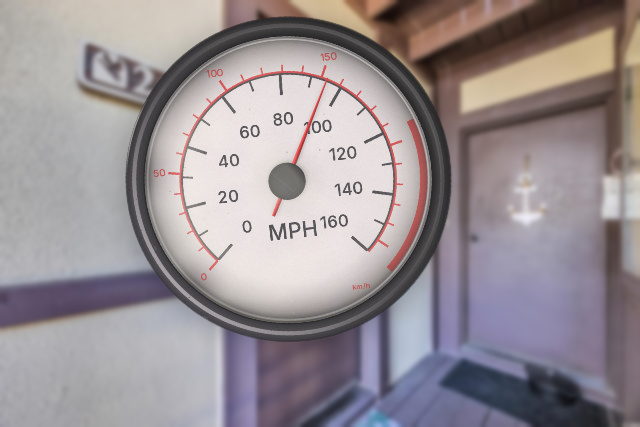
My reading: 95 mph
